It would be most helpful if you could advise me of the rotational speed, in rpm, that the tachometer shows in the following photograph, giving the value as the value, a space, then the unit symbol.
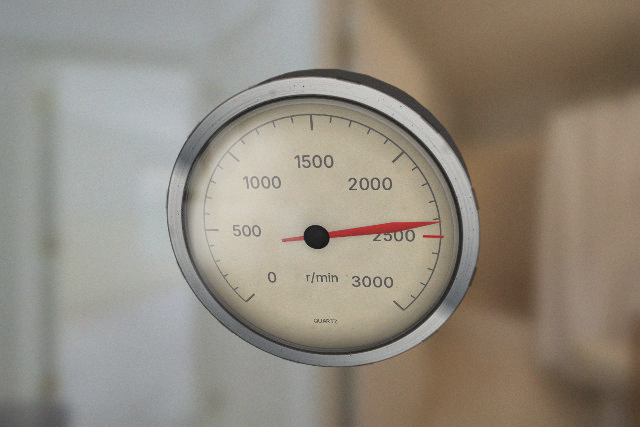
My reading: 2400 rpm
